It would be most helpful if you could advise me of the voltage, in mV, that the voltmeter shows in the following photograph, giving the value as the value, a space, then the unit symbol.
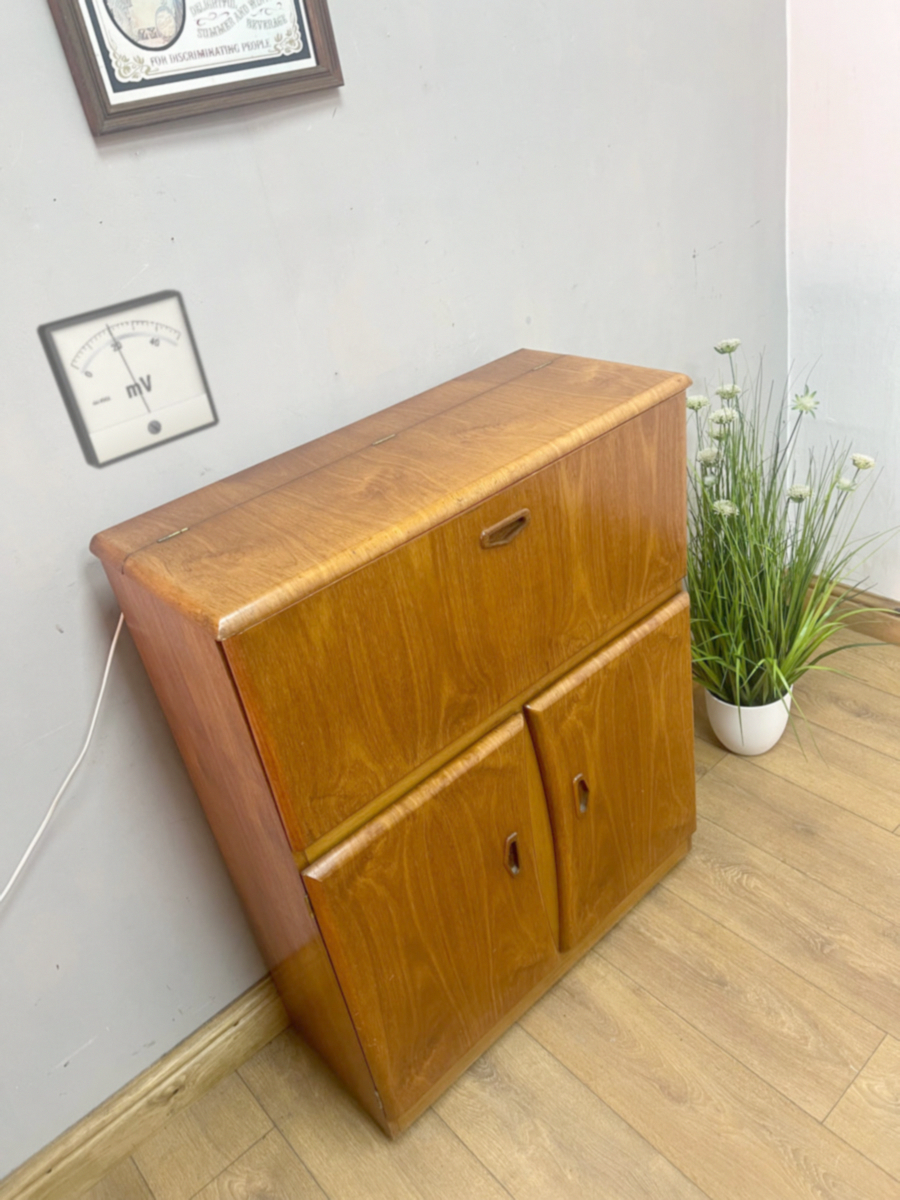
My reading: 20 mV
